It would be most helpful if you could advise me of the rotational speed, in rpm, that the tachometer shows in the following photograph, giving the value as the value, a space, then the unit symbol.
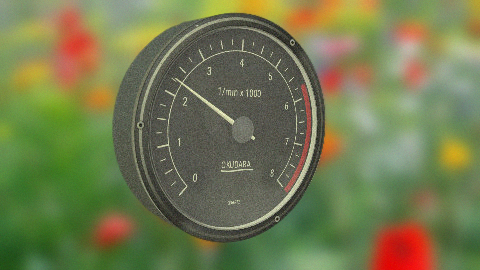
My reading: 2250 rpm
